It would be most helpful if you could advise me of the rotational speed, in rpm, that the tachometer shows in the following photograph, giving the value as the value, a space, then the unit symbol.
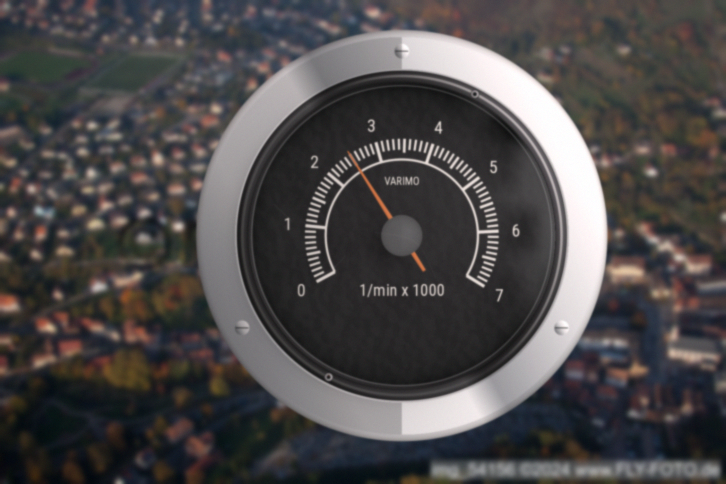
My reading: 2500 rpm
